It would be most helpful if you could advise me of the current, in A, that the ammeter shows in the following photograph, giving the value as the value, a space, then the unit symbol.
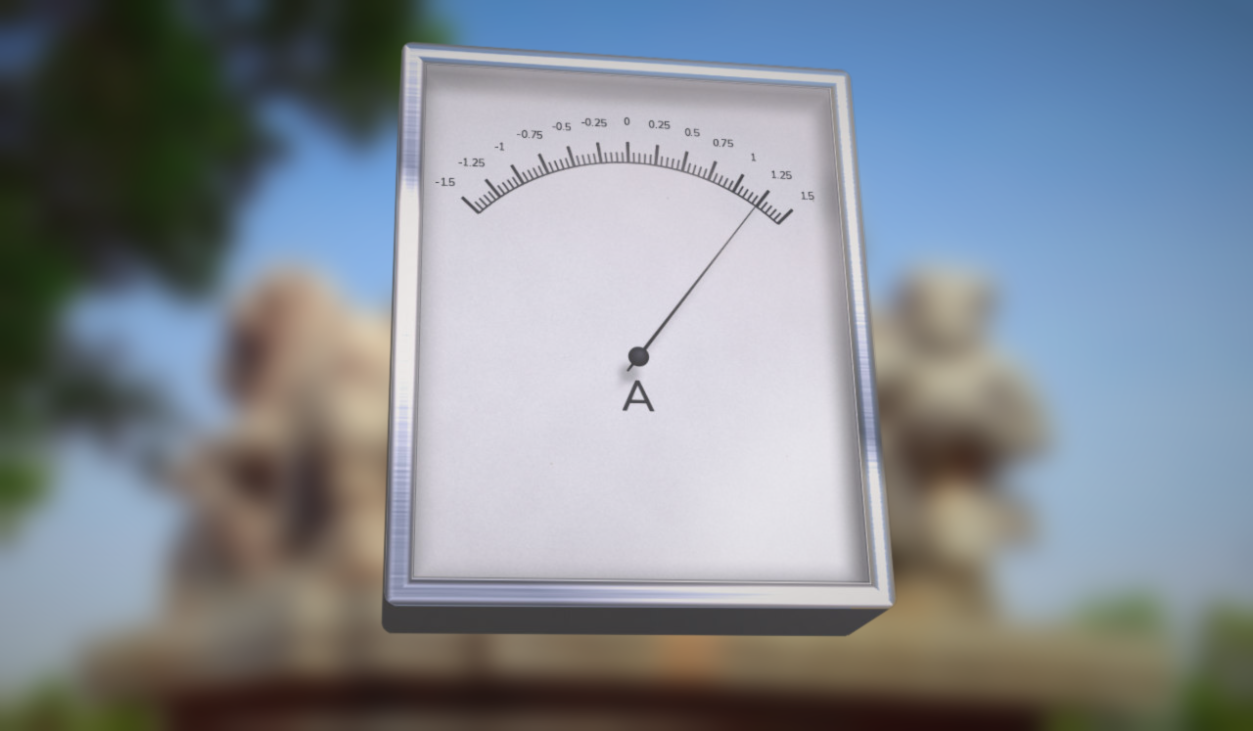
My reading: 1.25 A
